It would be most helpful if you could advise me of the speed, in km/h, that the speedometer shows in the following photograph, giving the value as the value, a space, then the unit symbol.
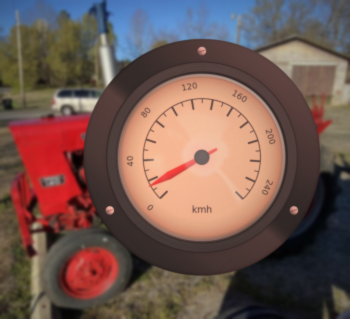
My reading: 15 km/h
